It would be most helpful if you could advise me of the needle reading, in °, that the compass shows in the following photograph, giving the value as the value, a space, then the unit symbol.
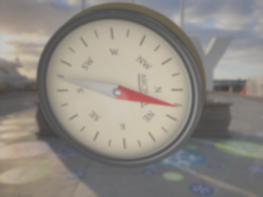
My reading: 15 °
